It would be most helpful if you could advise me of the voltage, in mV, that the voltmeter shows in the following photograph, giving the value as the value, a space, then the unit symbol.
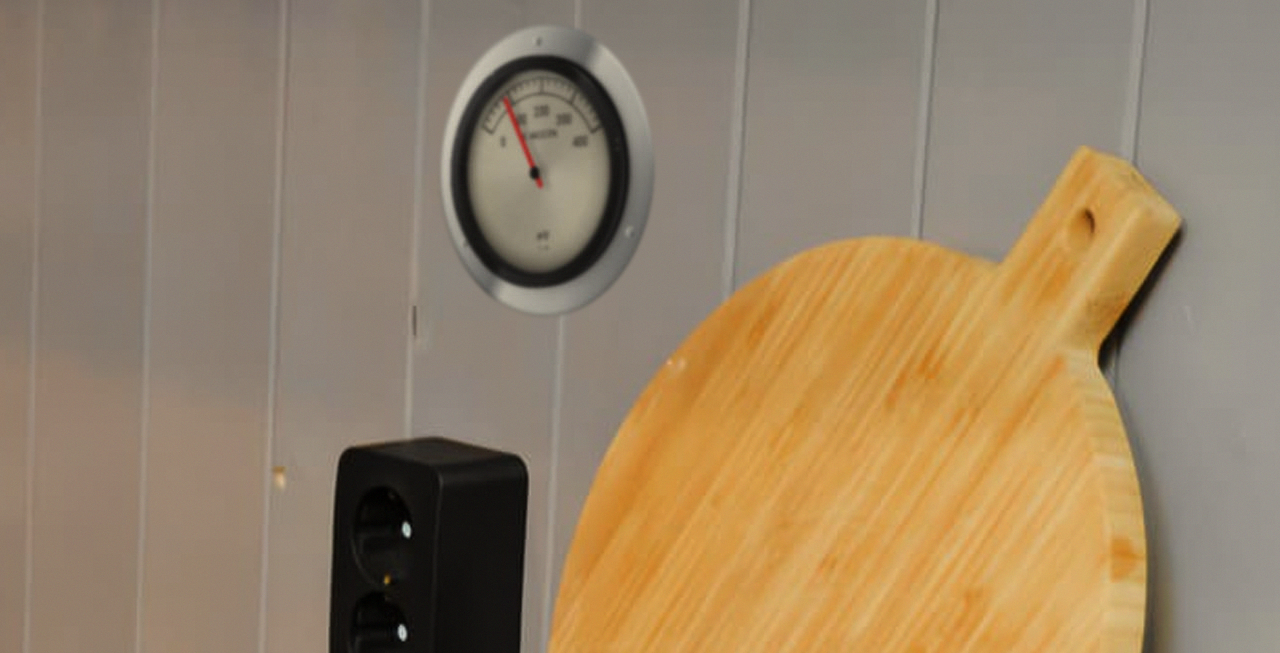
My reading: 100 mV
